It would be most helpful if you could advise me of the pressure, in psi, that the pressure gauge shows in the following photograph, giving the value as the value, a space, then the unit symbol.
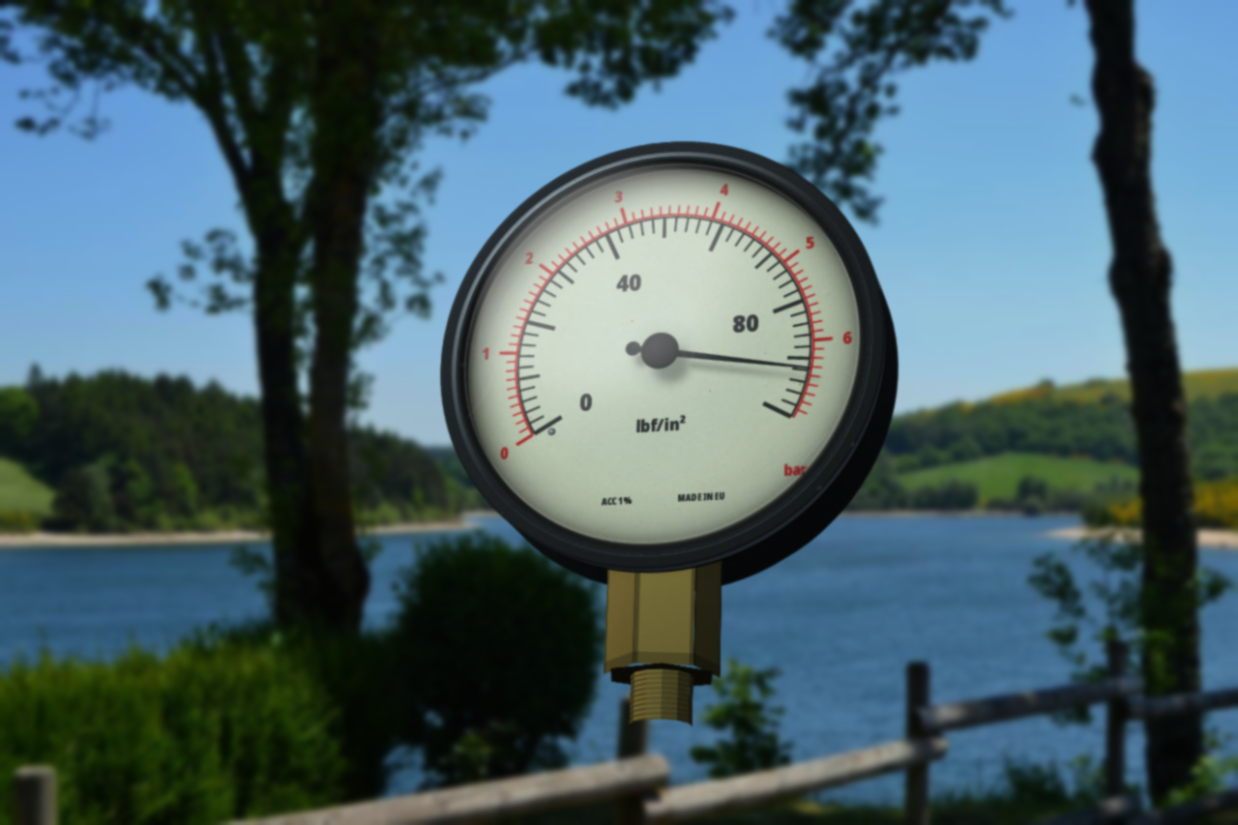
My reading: 92 psi
